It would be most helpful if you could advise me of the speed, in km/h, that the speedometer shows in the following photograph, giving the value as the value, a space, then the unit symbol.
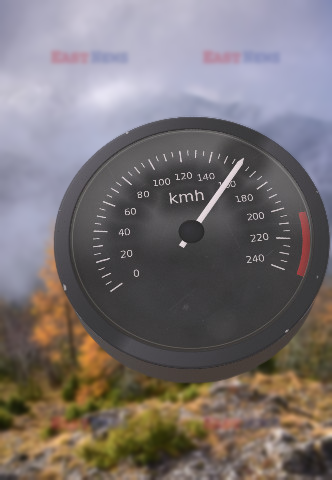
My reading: 160 km/h
